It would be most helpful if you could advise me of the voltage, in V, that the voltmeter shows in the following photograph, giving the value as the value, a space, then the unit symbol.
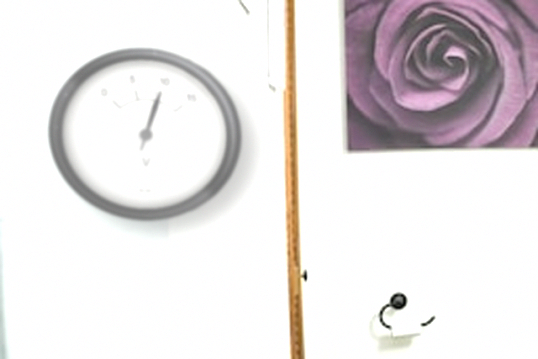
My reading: 10 V
